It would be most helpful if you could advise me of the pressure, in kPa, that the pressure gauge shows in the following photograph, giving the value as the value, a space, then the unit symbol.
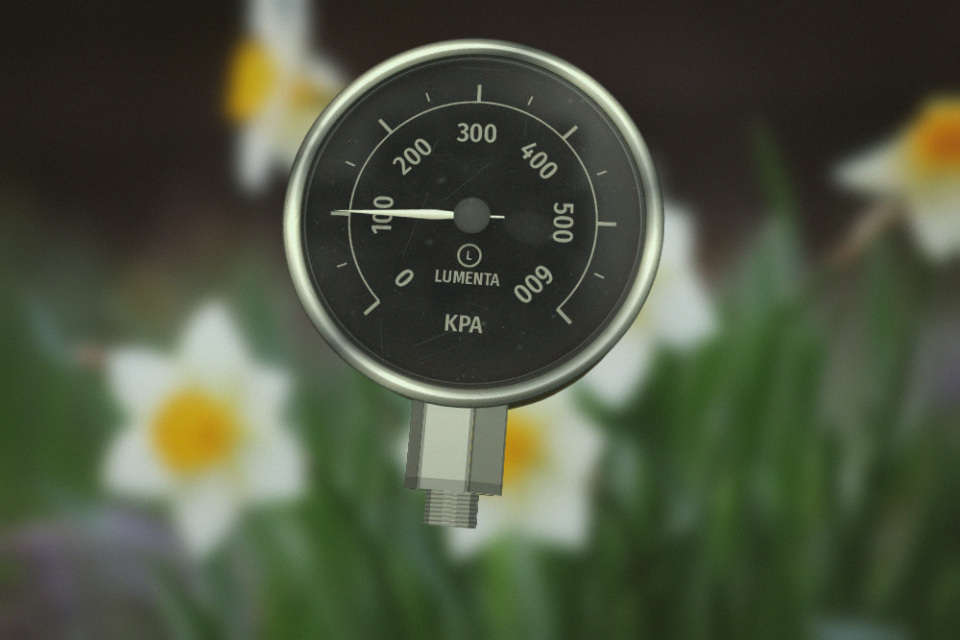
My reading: 100 kPa
